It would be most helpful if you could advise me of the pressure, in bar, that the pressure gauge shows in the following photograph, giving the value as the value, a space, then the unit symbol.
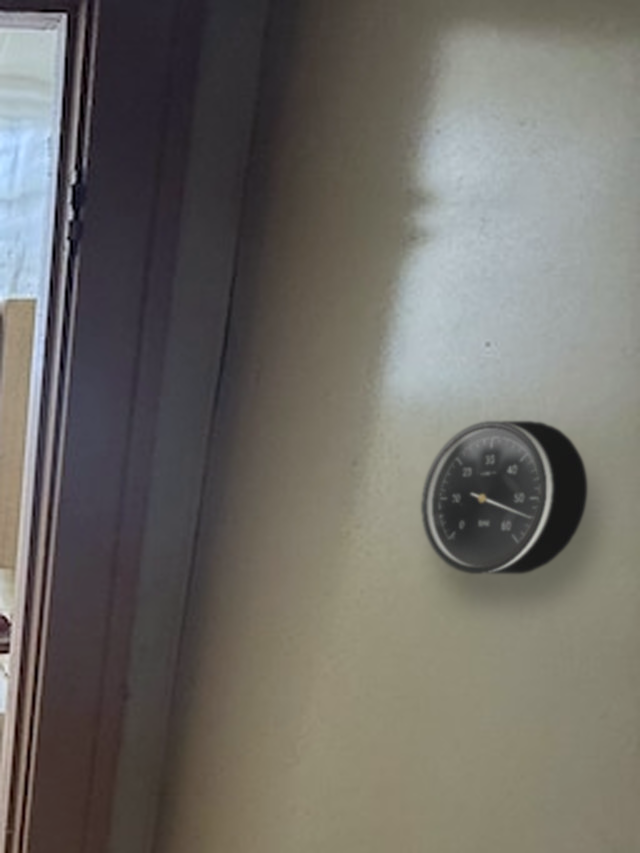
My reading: 54 bar
